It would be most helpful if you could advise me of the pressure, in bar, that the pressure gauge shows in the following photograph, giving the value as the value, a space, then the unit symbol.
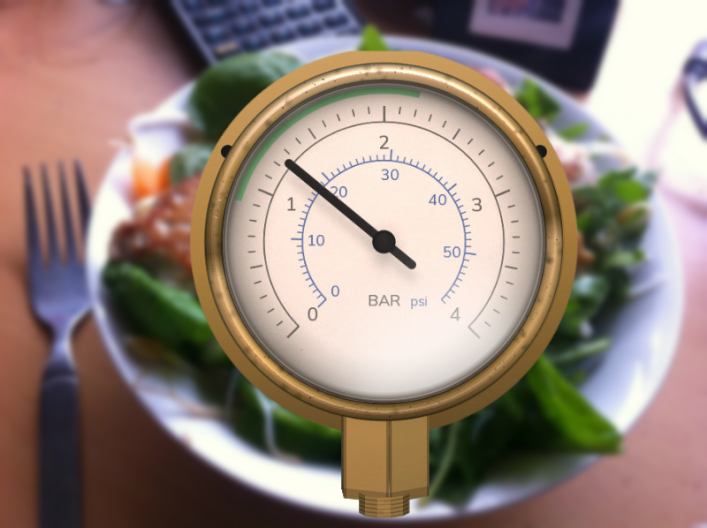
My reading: 1.25 bar
